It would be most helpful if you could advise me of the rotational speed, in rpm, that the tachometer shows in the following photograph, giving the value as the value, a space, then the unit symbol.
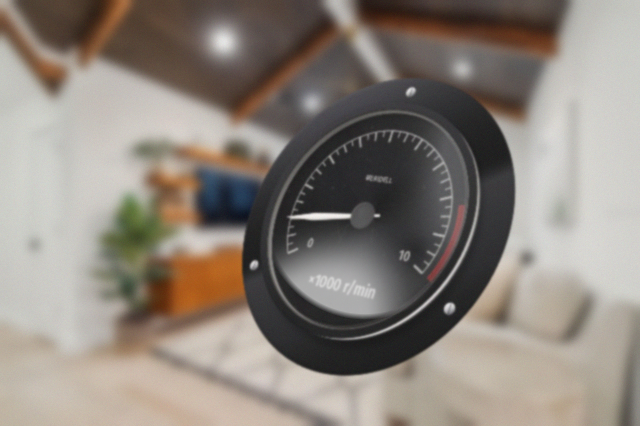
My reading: 1000 rpm
